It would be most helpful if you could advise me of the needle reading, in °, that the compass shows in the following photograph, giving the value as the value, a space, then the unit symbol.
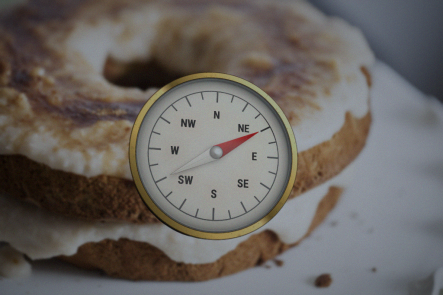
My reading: 60 °
